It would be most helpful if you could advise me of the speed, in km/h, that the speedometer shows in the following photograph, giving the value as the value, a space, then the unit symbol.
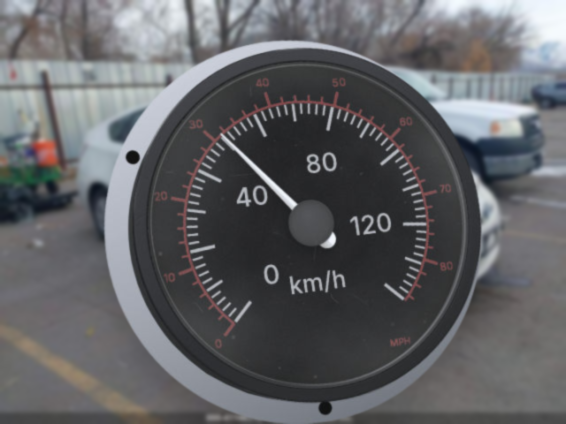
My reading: 50 km/h
